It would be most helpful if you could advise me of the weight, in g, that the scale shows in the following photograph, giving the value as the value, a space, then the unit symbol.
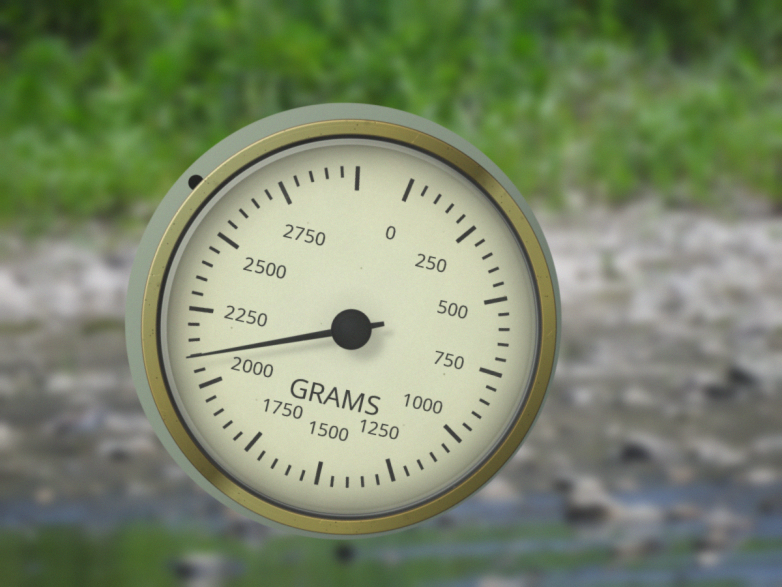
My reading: 2100 g
